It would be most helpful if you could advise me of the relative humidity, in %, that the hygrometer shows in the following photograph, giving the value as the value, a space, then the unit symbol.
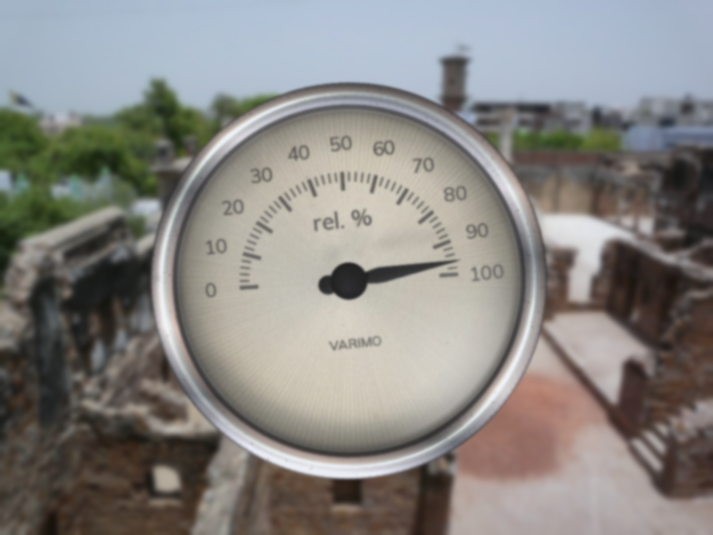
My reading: 96 %
